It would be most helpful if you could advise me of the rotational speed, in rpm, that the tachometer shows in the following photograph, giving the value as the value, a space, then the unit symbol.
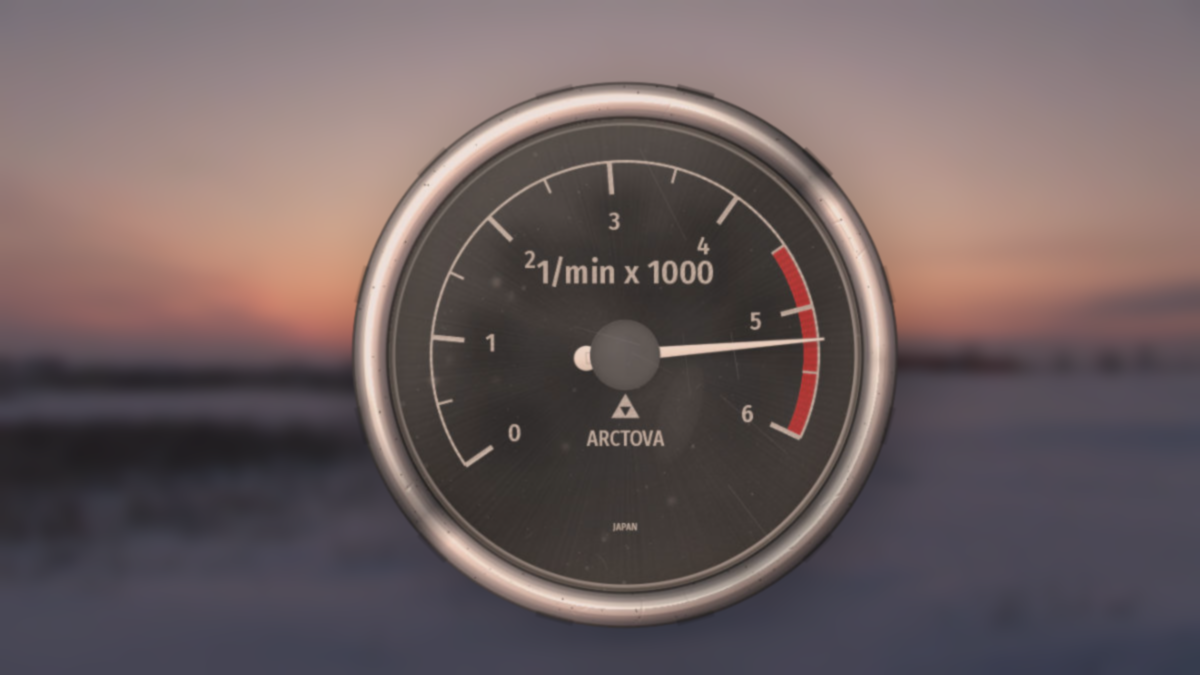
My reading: 5250 rpm
